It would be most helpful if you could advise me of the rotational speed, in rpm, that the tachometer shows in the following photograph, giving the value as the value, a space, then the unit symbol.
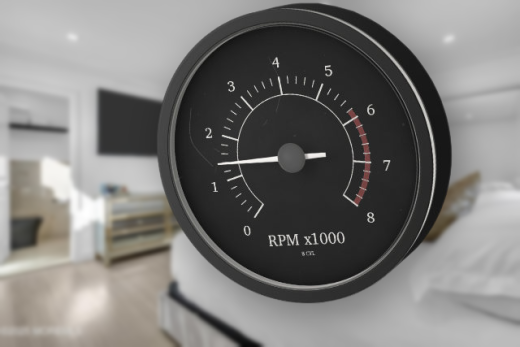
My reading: 1400 rpm
